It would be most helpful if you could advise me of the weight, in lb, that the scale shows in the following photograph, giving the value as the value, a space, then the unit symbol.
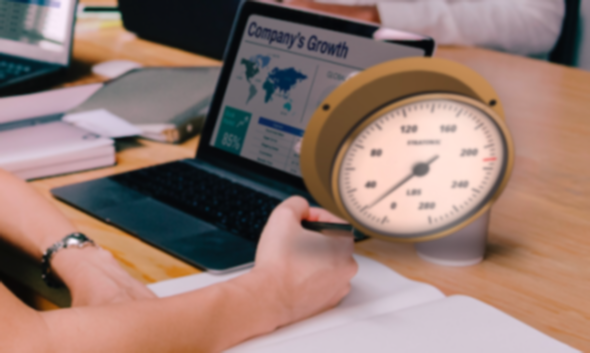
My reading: 20 lb
